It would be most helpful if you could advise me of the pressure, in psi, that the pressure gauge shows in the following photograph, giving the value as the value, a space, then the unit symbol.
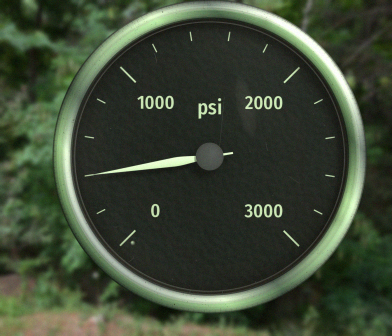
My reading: 400 psi
